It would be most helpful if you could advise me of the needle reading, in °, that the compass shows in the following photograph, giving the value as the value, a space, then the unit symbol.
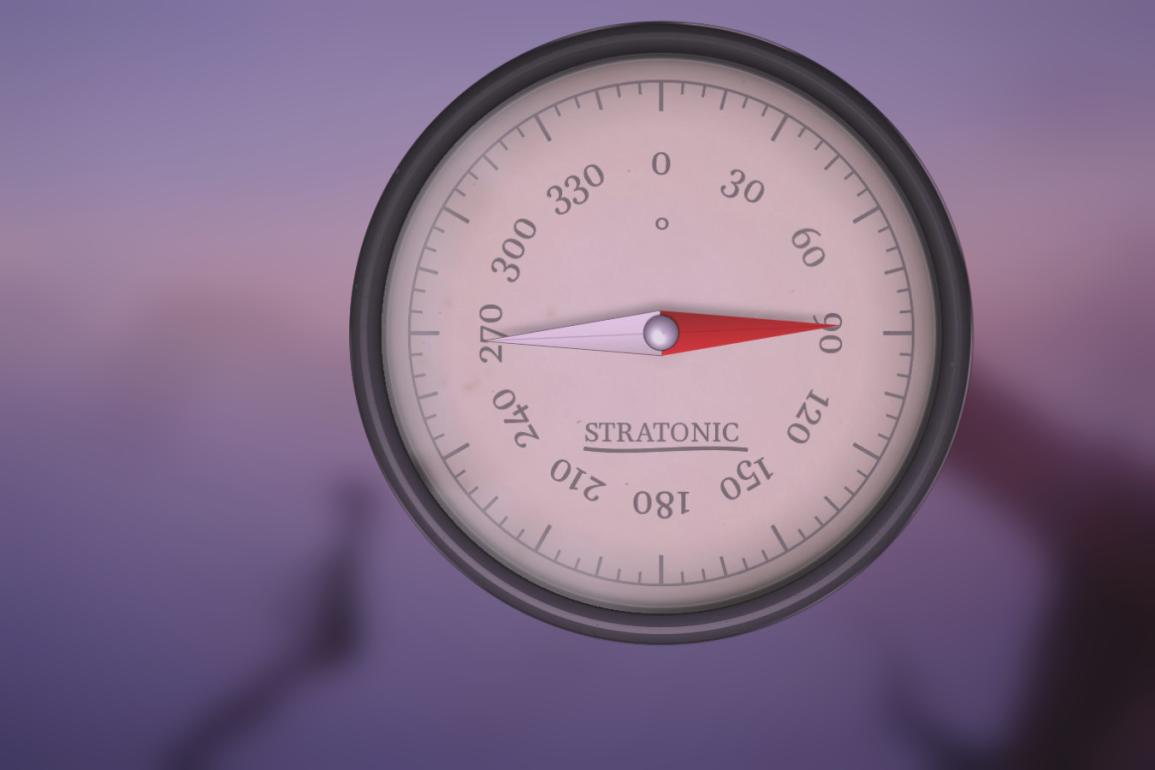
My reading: 87.5 °
